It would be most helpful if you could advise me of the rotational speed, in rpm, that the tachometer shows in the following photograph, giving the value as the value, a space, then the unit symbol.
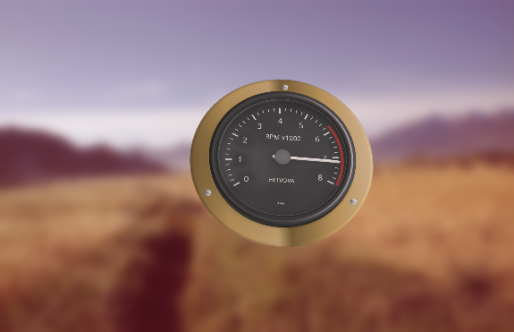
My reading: 7200 rpm
